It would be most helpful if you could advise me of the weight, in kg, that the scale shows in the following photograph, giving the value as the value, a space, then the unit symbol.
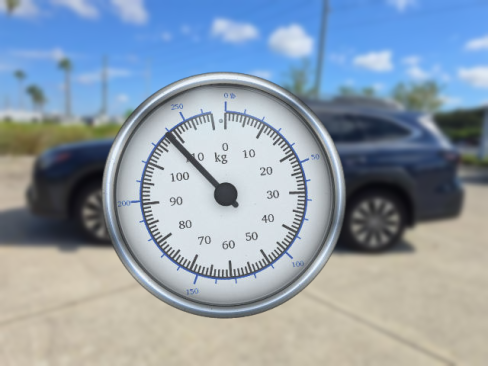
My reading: 108 kg
